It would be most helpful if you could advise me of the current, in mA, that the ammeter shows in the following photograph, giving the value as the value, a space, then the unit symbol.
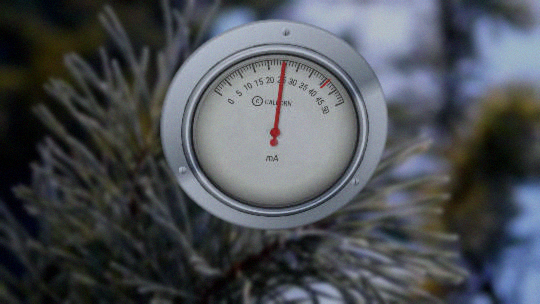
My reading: 25 mA
